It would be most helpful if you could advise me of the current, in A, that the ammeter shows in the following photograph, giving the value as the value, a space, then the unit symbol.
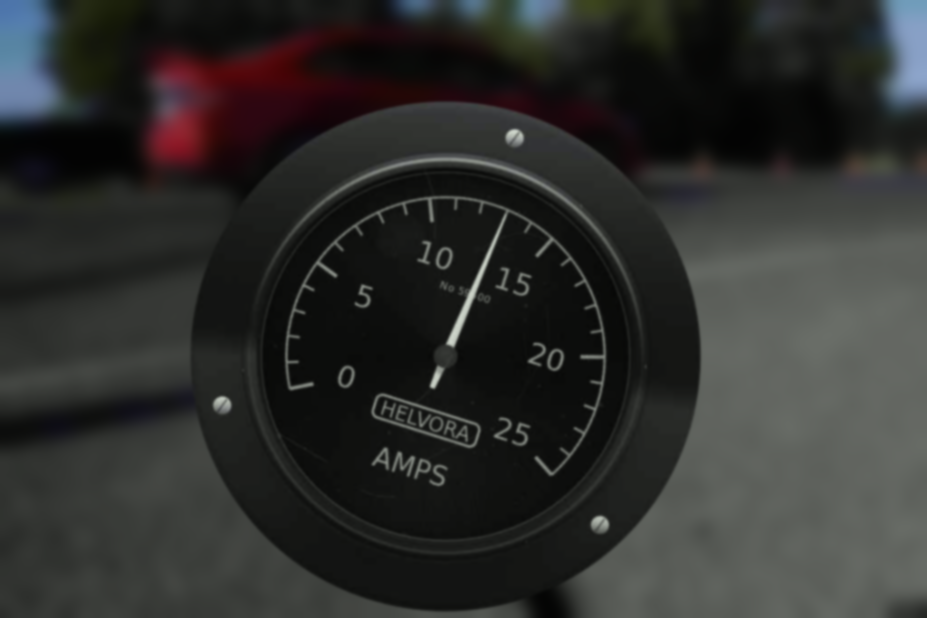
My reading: 13 A
